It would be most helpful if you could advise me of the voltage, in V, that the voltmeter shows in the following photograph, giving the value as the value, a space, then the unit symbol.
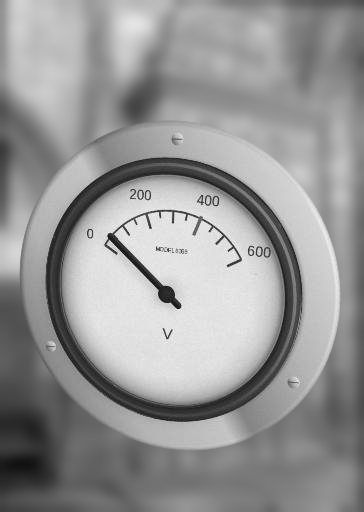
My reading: 50 V
